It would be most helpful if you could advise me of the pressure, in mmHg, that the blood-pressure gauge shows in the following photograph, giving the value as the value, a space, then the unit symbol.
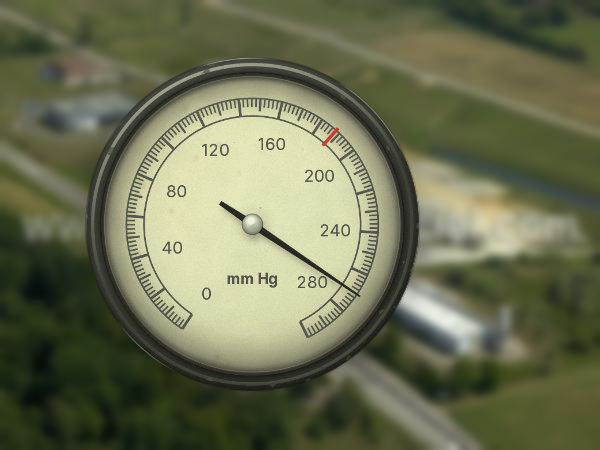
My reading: 270 mmHg
